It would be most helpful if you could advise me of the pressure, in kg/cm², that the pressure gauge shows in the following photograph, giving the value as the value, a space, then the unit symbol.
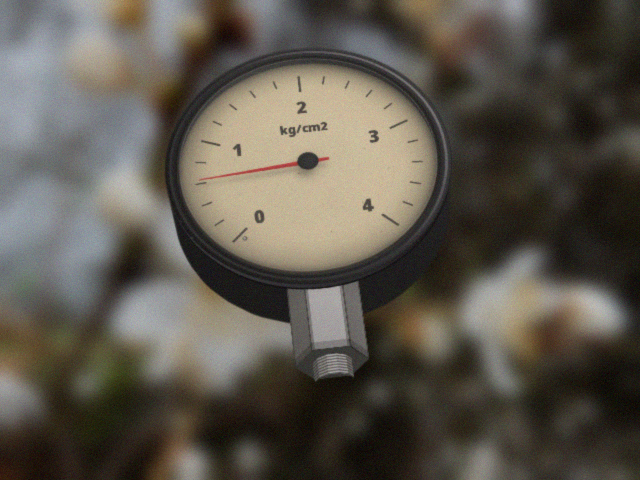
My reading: 0.6 kg/cm²
